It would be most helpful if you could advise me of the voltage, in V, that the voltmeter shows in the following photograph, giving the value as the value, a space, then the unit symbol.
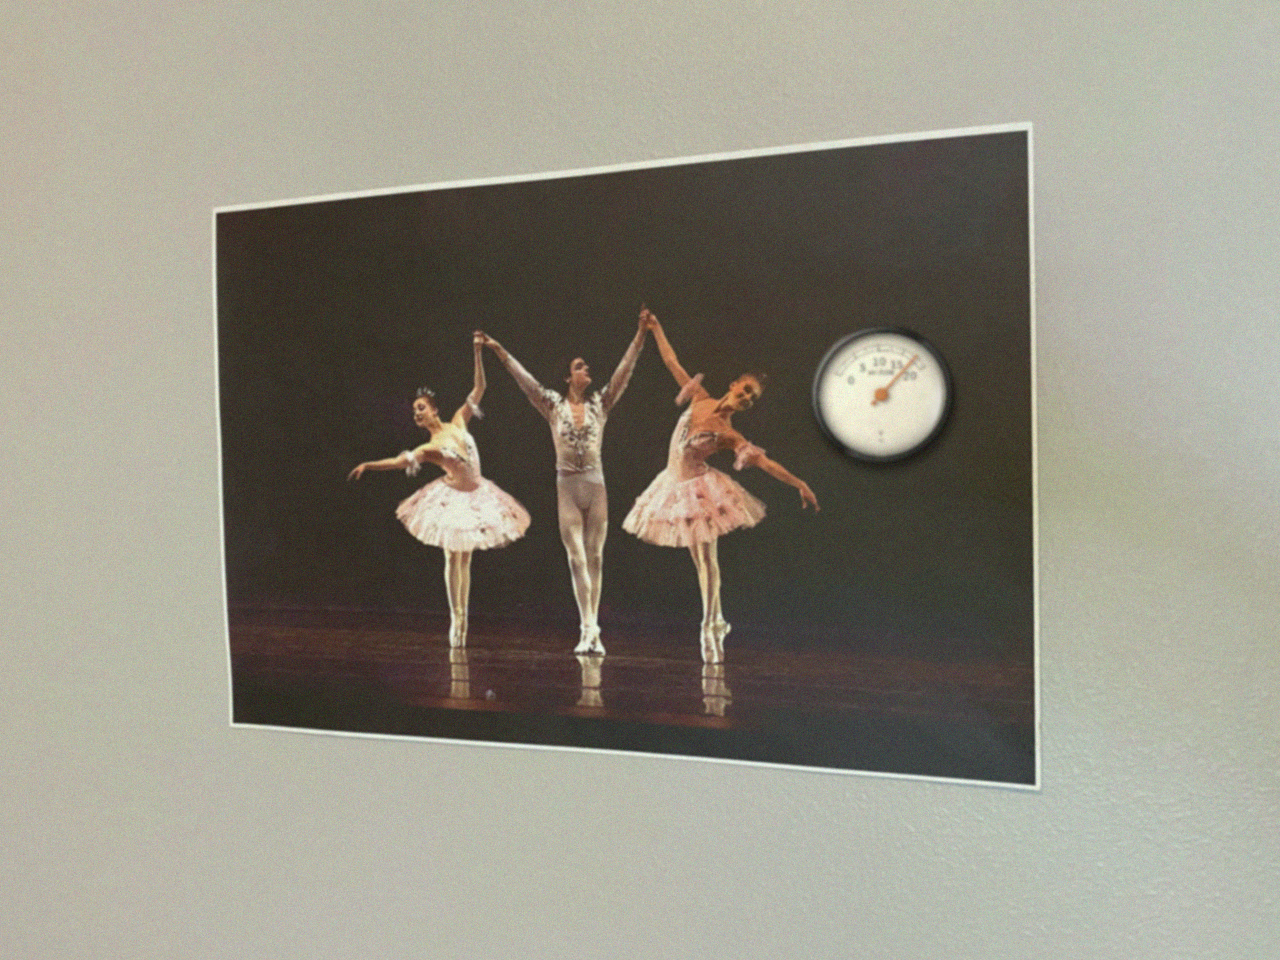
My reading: 17.5 V
